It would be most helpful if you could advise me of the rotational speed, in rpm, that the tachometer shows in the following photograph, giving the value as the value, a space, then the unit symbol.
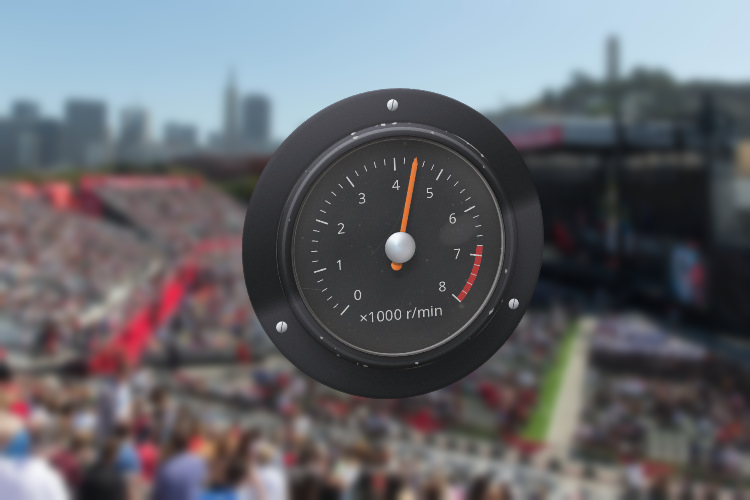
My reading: 4400 rpm
